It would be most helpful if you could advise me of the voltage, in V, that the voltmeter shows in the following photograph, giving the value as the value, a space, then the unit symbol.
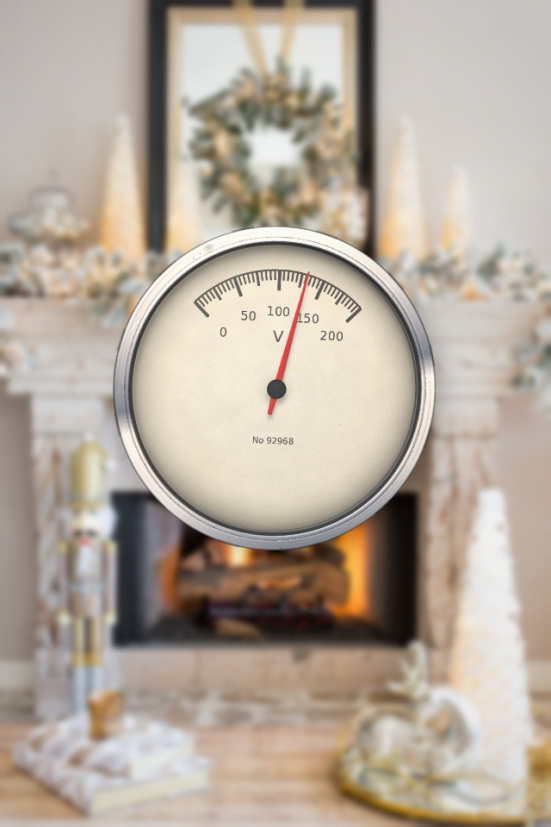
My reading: 130 V
